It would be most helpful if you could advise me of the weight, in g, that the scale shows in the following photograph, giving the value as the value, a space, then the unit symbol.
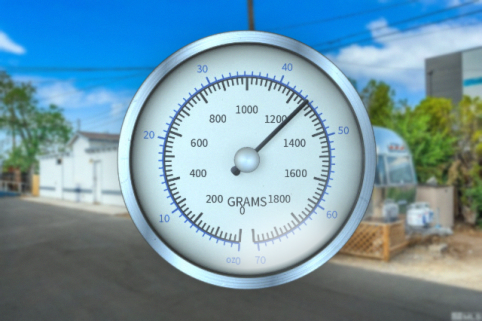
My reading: 1260 g
